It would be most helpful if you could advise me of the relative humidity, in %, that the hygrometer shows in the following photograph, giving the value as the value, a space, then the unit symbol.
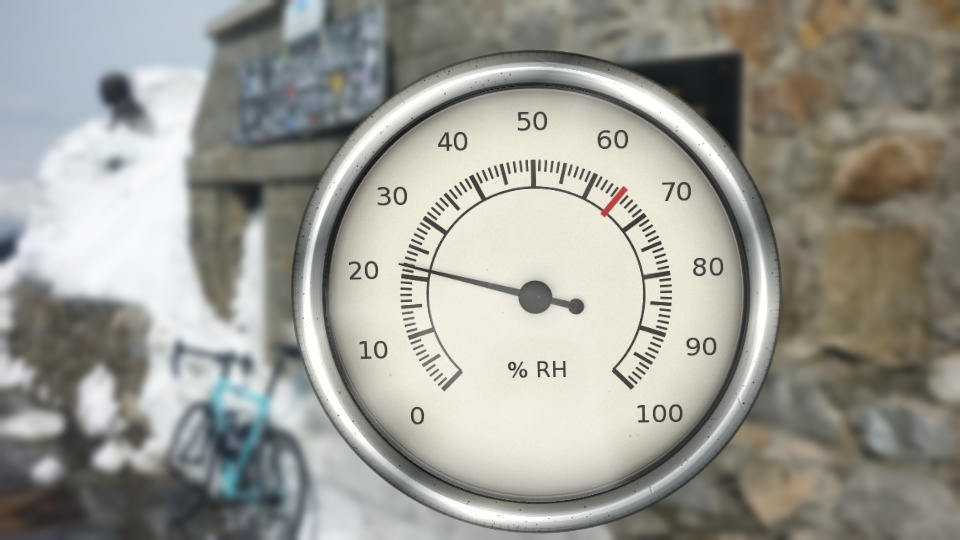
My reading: 22 %
